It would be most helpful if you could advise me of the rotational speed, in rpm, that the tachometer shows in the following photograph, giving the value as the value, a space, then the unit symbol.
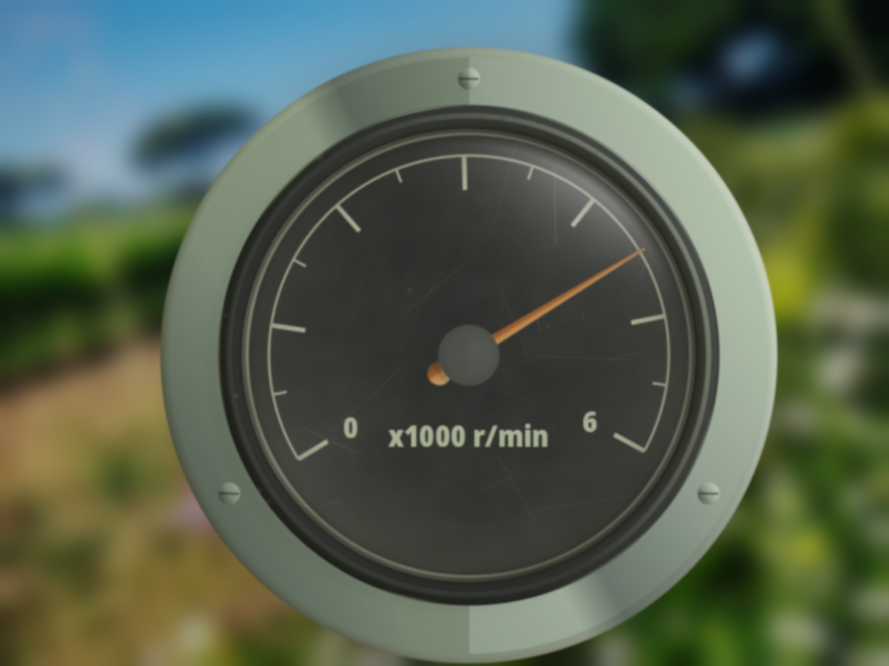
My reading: 4500 rpm
